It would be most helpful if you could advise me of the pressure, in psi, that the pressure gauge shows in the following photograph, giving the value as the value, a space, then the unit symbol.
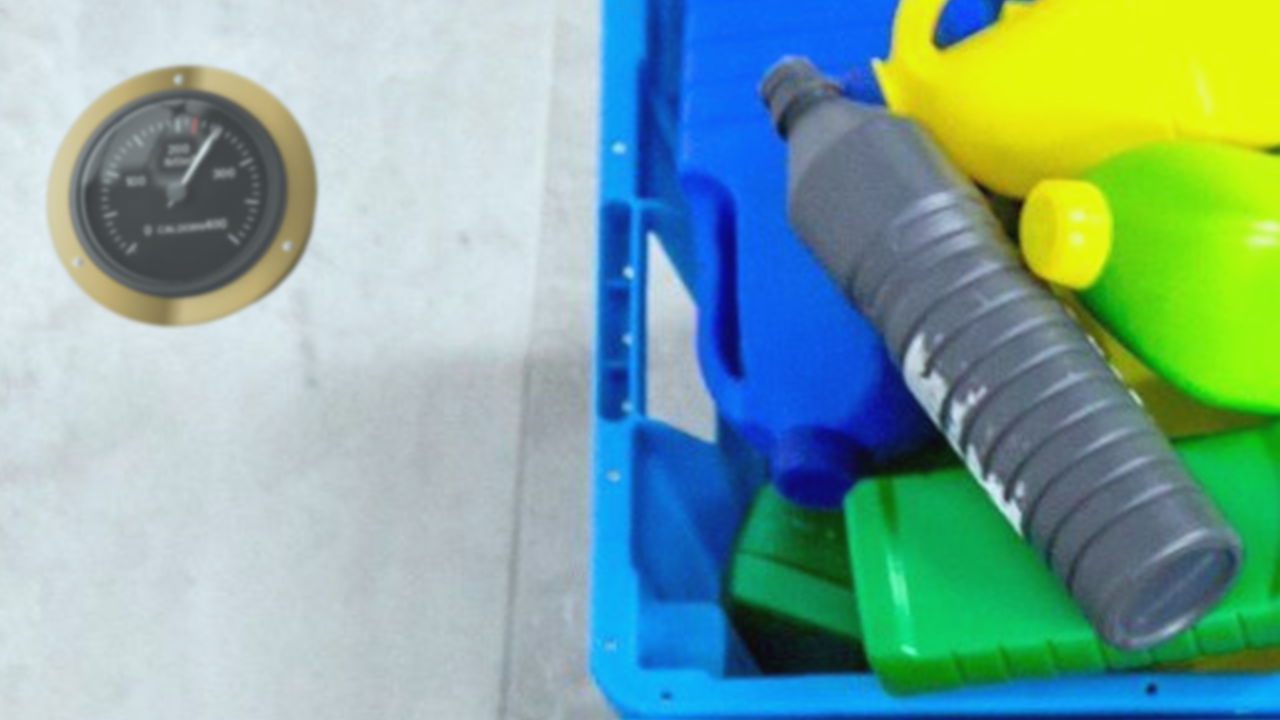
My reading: 250 psi
